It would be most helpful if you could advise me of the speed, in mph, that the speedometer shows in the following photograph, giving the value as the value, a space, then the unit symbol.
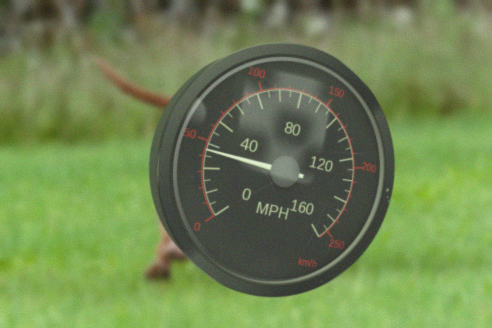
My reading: 27.5 mph
